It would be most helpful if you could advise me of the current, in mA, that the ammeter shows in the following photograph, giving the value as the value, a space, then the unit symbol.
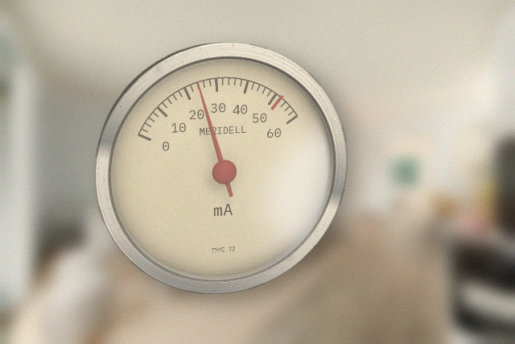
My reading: 24 mA
